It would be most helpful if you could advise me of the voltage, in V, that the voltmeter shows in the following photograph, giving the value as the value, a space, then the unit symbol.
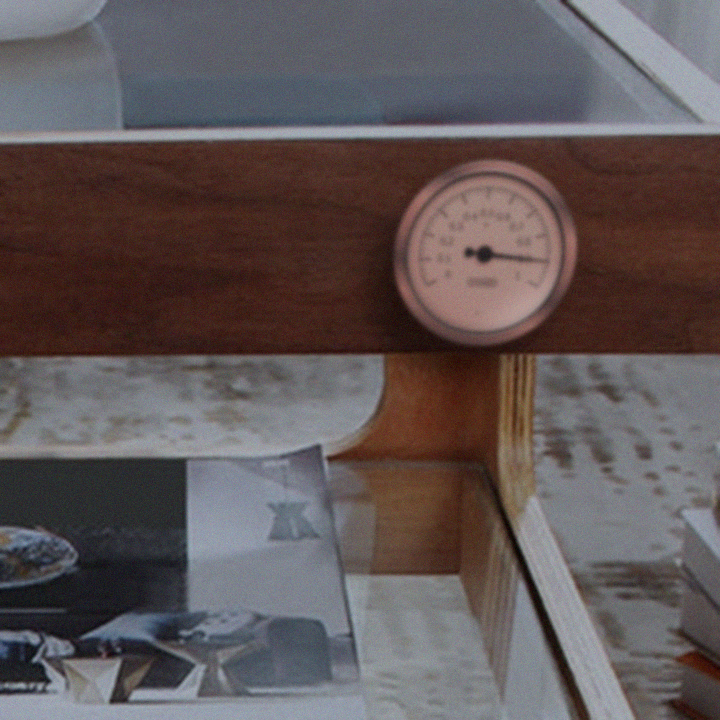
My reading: 0.9 V
